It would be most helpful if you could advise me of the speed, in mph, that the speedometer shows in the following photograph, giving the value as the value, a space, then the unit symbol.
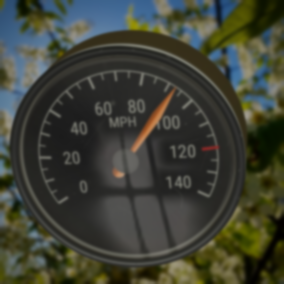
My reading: 92.5 mph
